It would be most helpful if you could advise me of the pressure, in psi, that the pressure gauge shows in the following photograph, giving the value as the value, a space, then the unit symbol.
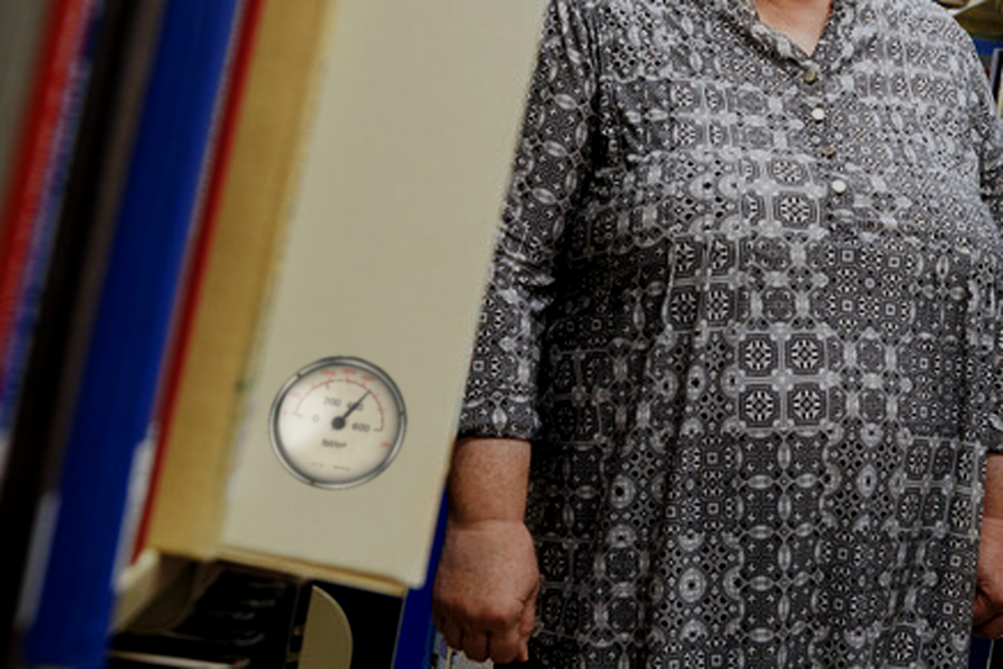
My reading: 400 psi
